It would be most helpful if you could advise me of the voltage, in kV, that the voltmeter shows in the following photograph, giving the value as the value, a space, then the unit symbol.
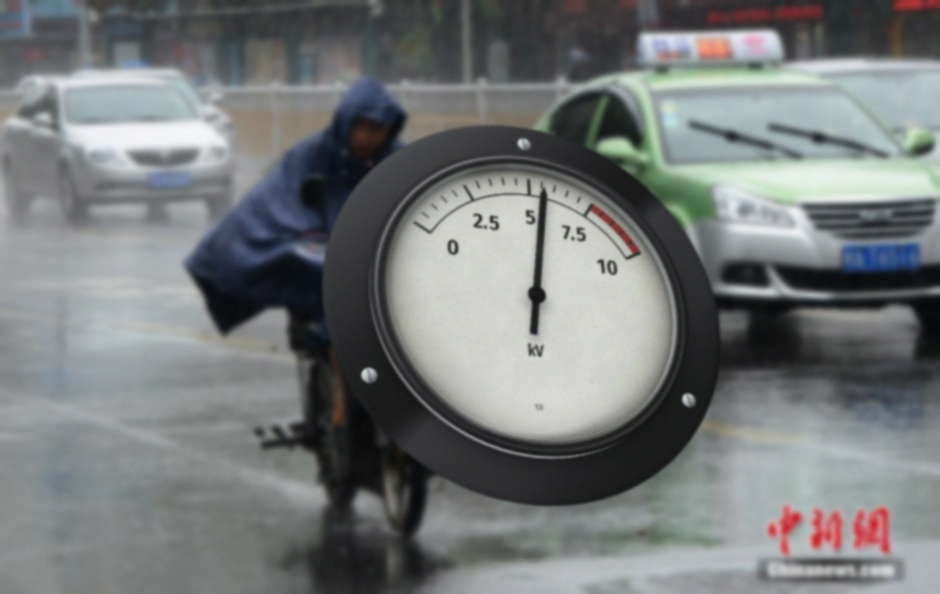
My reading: 5.5 kV
